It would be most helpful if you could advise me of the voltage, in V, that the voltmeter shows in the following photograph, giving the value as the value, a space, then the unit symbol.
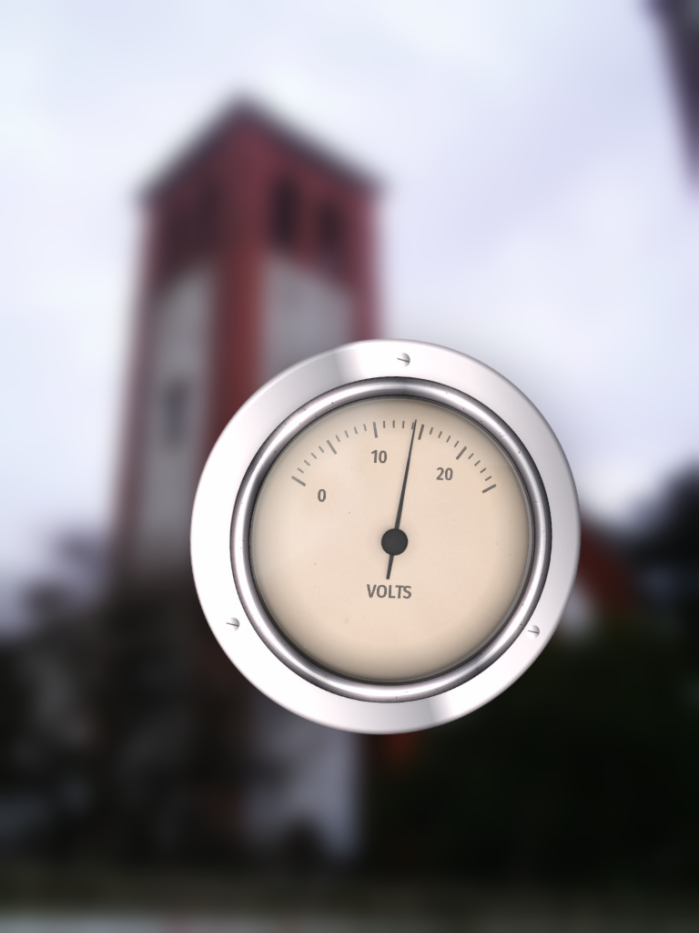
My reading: 14 V
